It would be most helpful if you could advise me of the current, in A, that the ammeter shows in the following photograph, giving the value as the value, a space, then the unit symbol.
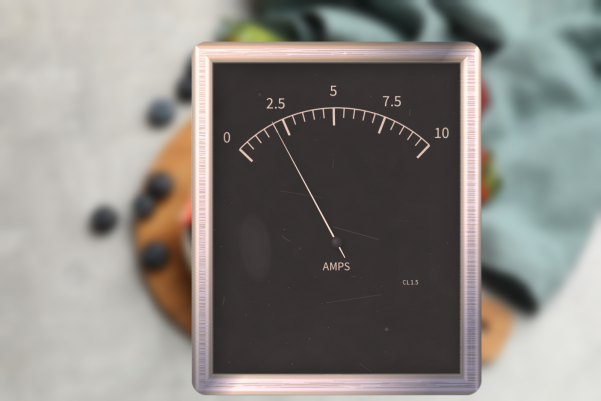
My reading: 2 A
